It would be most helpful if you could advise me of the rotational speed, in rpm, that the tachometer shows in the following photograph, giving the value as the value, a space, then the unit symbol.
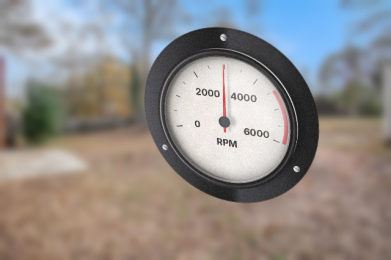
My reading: 3000 rpm
